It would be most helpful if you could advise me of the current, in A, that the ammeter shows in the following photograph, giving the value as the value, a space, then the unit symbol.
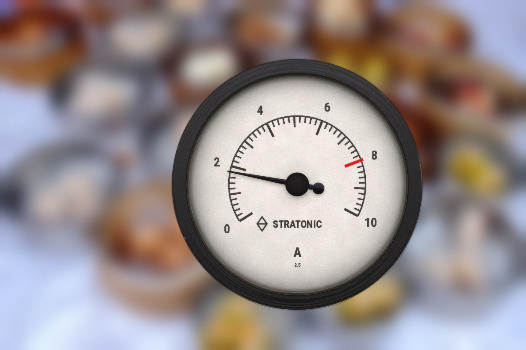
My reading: 1.8 A
